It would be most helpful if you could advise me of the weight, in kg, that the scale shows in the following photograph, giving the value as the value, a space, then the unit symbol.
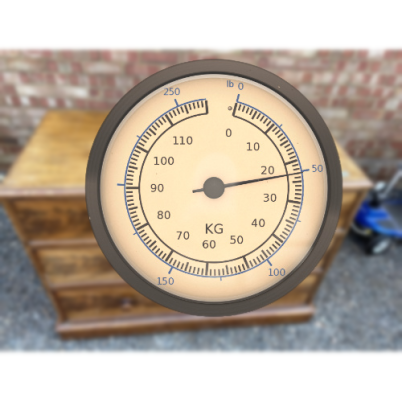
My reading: 23 kg
